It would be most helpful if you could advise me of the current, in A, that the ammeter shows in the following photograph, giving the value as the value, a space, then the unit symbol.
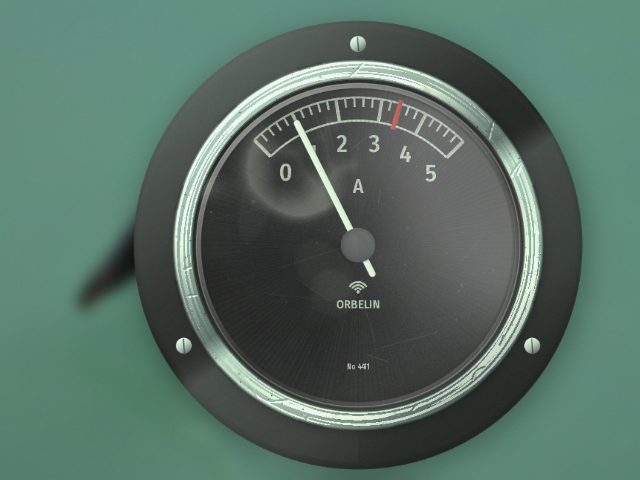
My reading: 1 A
